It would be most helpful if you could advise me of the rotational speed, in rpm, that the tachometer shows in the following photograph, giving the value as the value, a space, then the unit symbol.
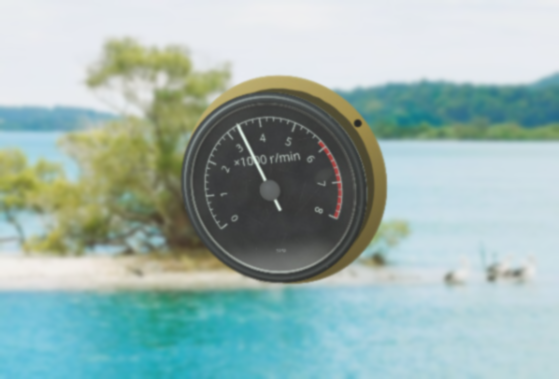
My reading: 3400 rpm
